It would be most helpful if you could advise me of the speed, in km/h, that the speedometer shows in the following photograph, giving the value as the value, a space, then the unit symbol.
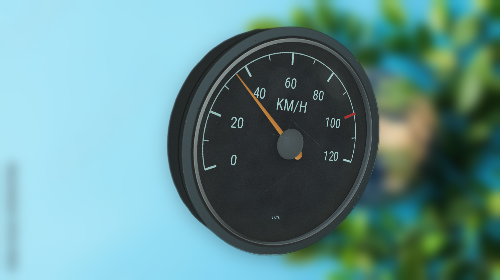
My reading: 35 km/h
